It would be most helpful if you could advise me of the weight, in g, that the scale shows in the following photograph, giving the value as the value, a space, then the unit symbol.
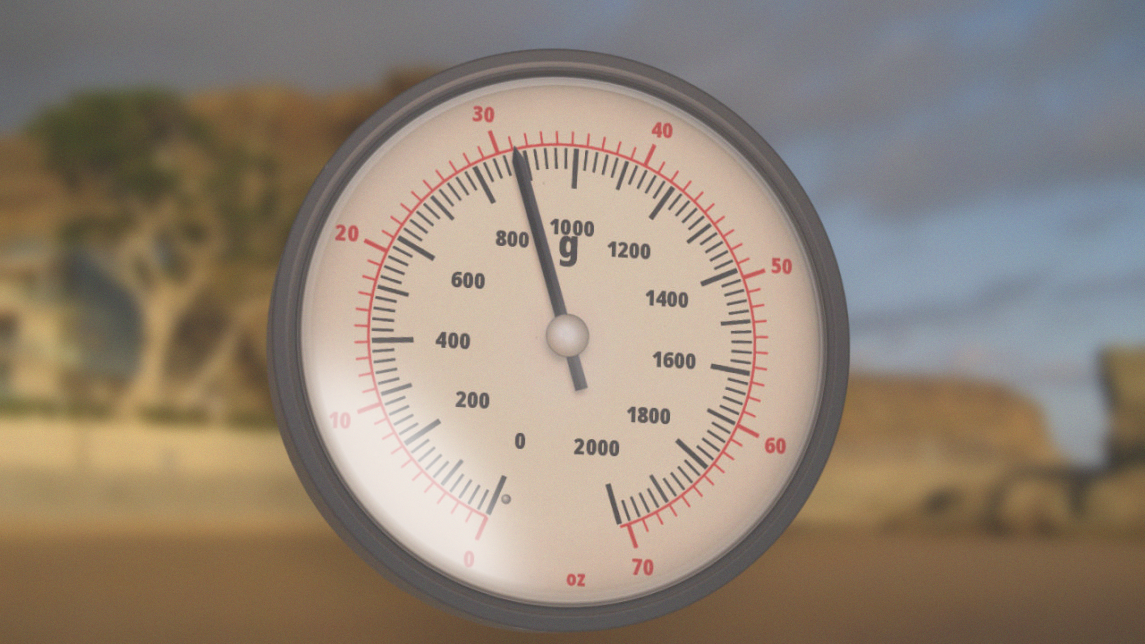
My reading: 880 g
